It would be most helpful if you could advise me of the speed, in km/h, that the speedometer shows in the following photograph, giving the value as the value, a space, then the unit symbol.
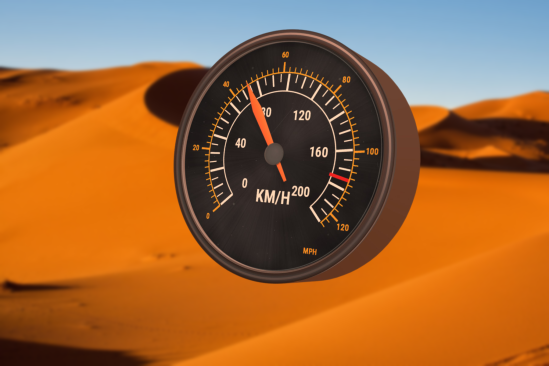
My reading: 75 km/h
